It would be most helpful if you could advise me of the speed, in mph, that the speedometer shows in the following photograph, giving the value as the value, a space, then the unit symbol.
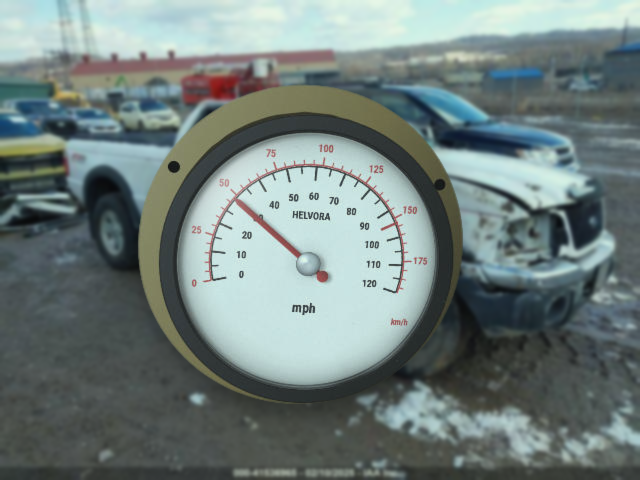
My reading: 30 mph
